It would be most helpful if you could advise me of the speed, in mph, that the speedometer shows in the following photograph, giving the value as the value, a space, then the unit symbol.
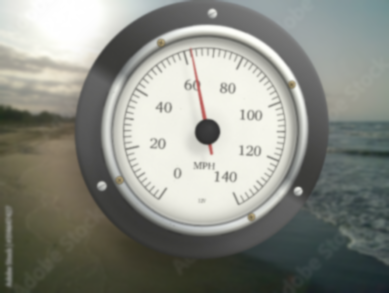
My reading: 62 mph
